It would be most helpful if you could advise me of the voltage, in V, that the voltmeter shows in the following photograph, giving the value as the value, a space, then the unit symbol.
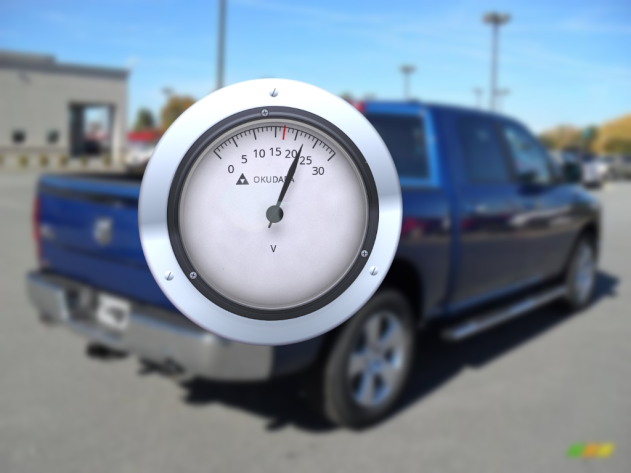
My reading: 22 V
